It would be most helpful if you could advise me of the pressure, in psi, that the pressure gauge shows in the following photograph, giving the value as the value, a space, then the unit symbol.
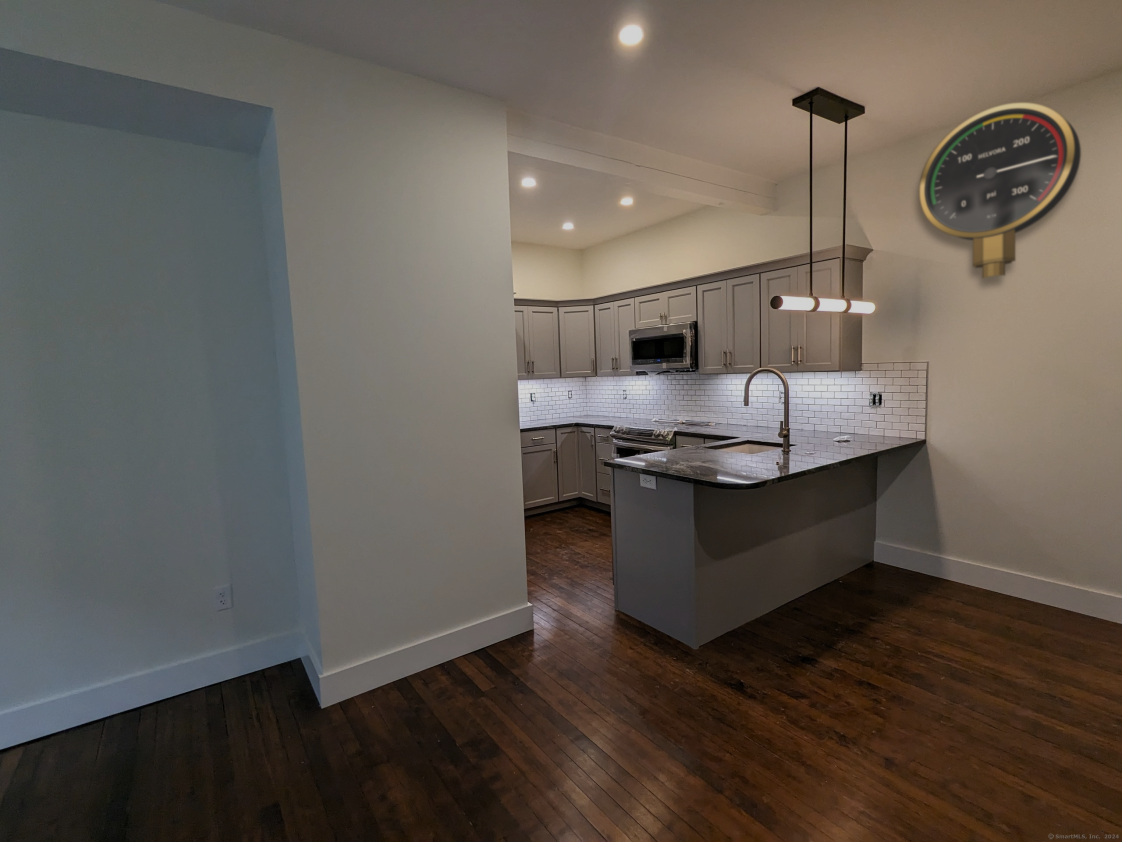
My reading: 250 psi
